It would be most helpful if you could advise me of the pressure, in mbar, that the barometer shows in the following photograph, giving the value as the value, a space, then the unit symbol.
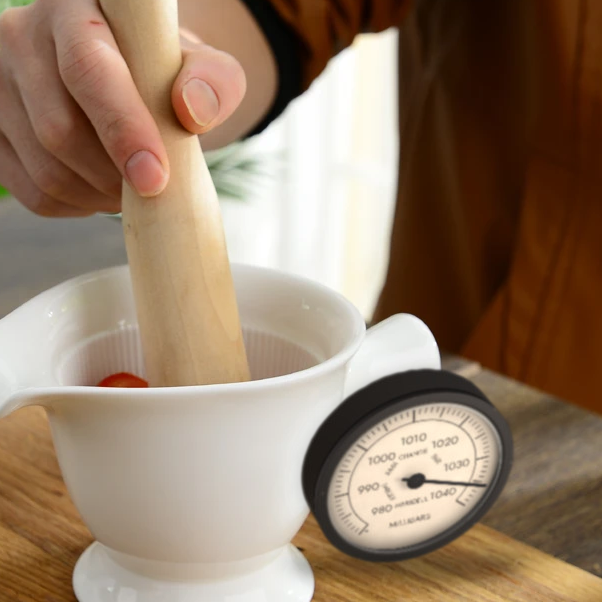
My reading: 1035 mbar
